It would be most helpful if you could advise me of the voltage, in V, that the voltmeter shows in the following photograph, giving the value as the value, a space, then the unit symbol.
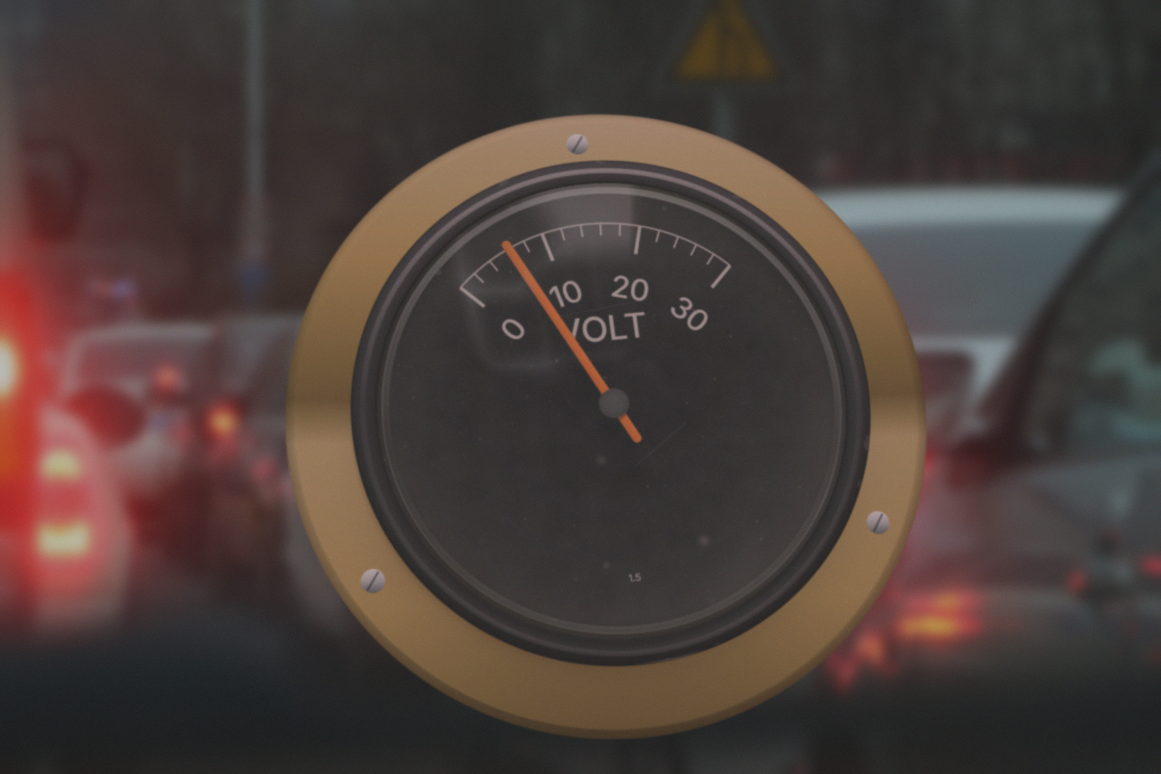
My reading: 6 V
